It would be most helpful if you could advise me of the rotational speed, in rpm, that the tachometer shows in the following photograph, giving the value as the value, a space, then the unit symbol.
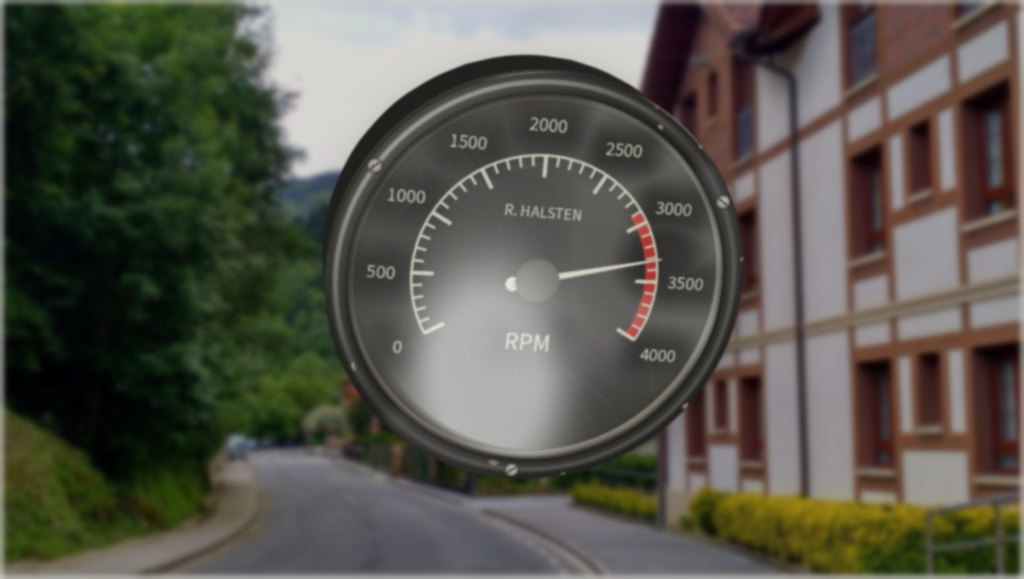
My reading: 3300 rpm
